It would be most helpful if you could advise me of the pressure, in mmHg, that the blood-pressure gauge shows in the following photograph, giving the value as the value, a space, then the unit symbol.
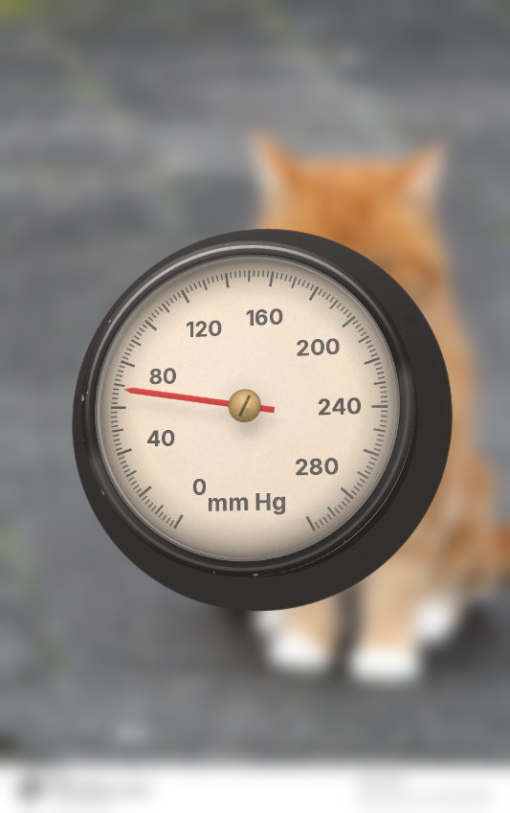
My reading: 68 mmHg
